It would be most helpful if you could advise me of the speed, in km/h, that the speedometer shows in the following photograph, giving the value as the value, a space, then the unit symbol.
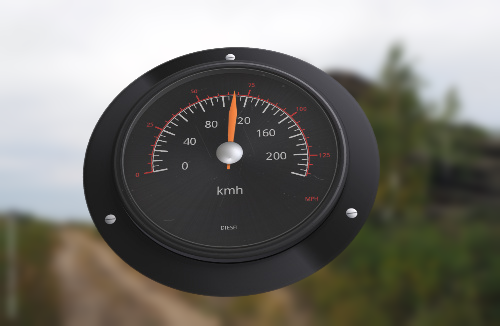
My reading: 110 km/h
